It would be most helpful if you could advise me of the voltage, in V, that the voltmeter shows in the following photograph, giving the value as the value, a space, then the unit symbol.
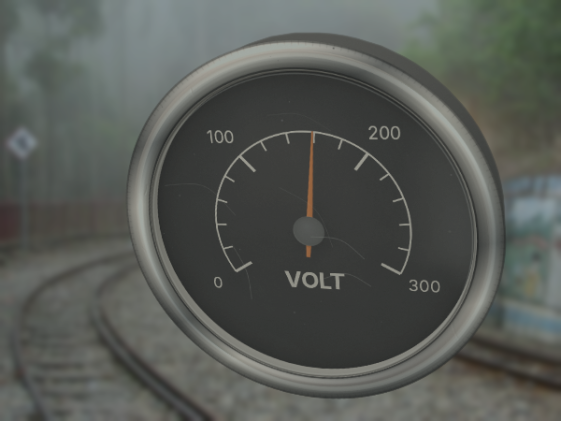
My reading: 160 V
